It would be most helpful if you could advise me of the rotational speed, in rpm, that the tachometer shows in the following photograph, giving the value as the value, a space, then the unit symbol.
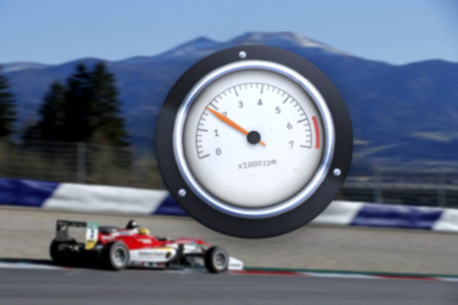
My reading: 1800 rpm
